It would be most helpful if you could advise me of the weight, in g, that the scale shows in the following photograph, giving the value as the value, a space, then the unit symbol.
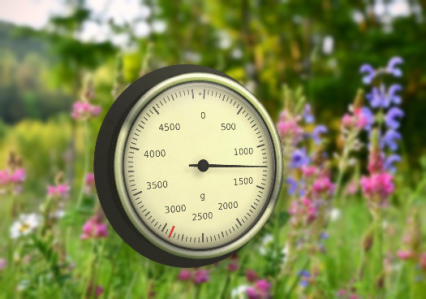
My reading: 1250 g
